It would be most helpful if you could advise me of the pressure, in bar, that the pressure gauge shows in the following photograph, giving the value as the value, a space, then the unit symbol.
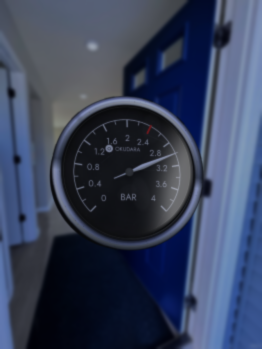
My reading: 3 bar
